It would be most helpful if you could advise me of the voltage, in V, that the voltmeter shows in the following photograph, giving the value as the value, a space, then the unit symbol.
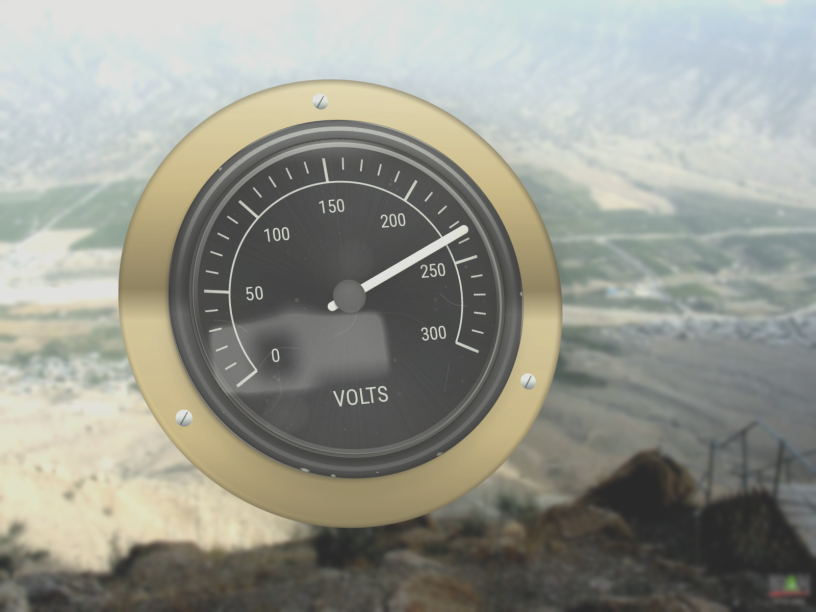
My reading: 235 V
